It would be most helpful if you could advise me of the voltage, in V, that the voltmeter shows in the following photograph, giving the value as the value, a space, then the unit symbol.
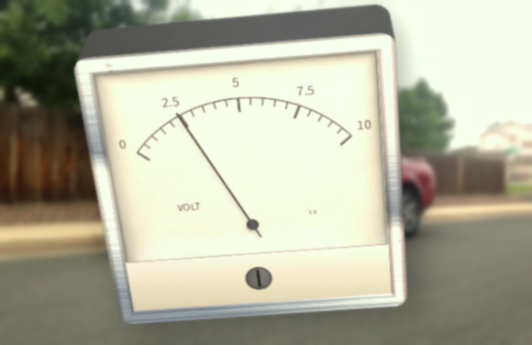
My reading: 2.5 V
